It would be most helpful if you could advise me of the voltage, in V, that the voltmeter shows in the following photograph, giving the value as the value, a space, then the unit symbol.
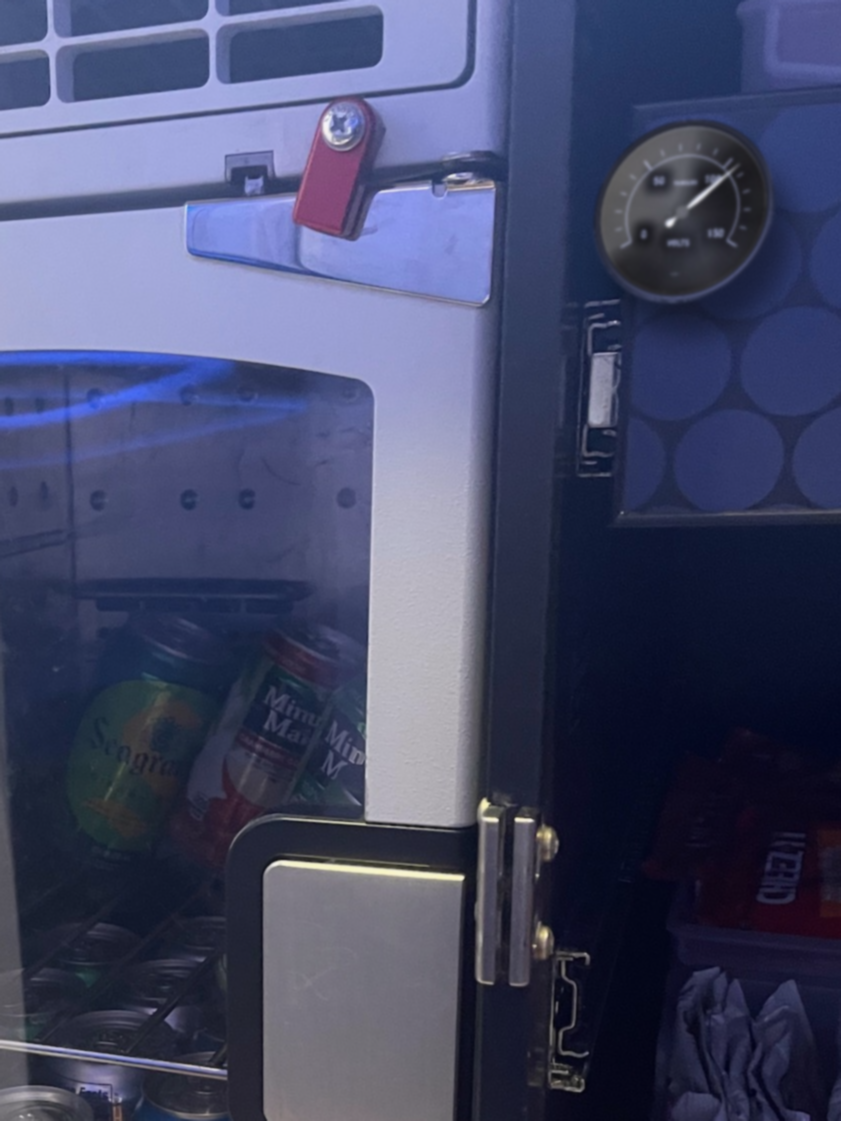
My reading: 105 V
